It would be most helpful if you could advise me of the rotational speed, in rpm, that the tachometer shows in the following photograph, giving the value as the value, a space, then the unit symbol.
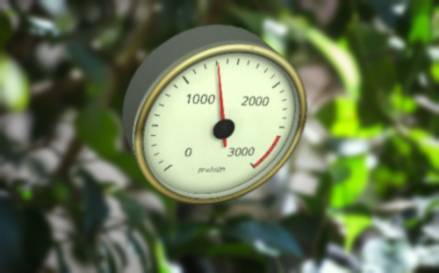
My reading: 1300 rpm
